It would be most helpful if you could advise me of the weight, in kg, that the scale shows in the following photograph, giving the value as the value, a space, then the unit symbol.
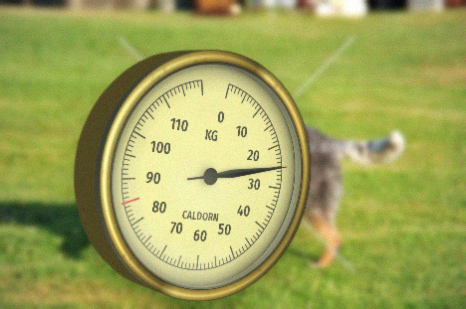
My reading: 25 kg
